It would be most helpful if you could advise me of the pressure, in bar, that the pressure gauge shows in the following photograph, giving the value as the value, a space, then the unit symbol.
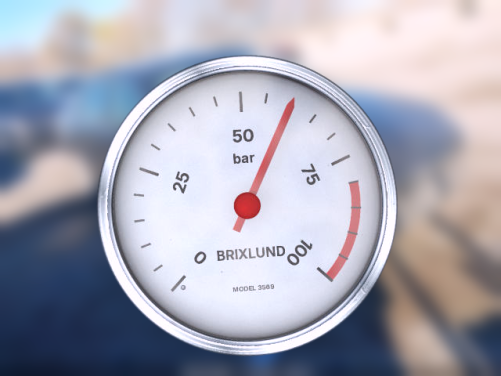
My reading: 60 bar
